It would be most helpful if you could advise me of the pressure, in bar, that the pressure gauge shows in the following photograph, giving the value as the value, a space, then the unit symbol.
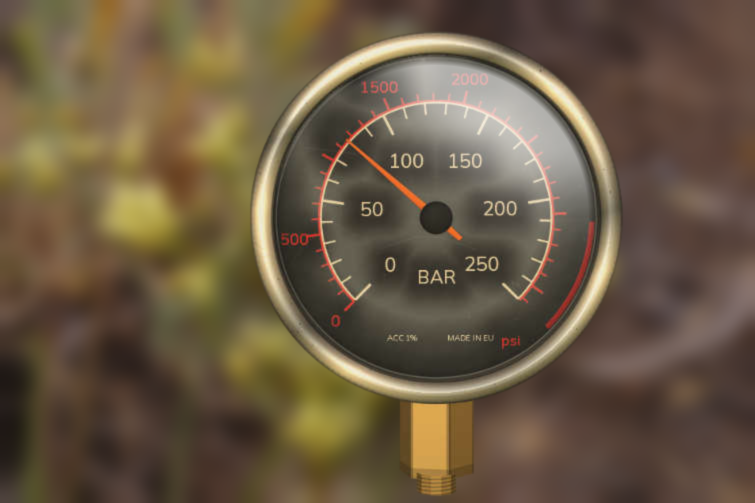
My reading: 80 bar
